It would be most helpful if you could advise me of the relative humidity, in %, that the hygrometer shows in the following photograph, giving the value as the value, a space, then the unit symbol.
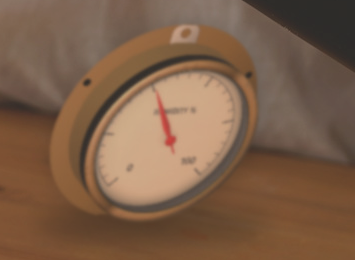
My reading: 40 %
